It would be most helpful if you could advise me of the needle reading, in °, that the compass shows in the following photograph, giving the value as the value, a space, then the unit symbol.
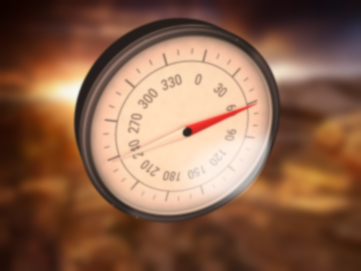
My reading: 60 °
